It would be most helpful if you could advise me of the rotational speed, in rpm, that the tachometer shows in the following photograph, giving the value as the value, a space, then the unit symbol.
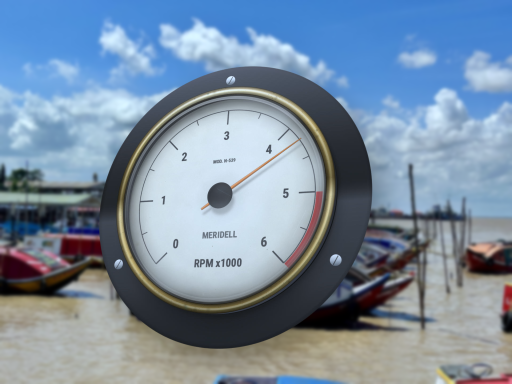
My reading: 4250 rpm
